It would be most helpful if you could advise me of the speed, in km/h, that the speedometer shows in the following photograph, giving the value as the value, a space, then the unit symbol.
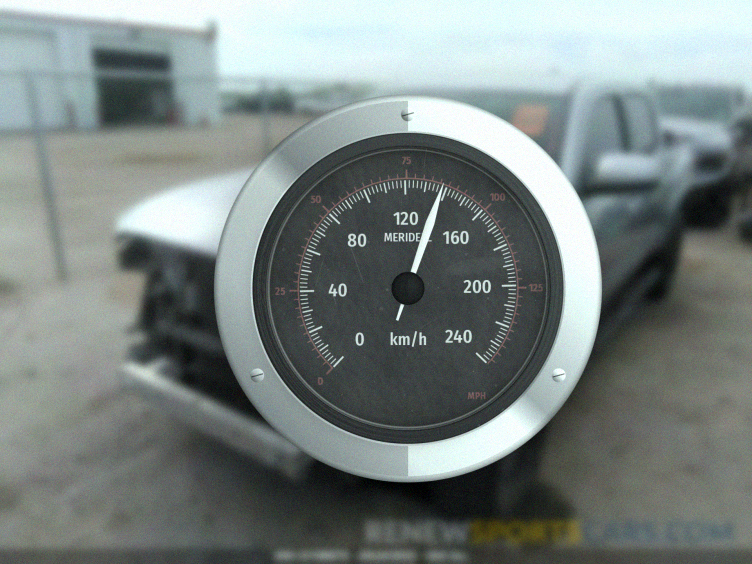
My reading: 138 km/h
